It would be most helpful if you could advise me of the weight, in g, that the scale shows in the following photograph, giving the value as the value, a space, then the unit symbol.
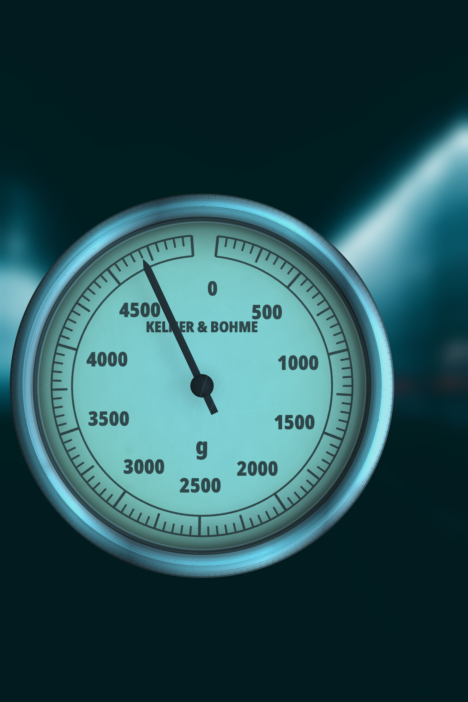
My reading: 4700 g
